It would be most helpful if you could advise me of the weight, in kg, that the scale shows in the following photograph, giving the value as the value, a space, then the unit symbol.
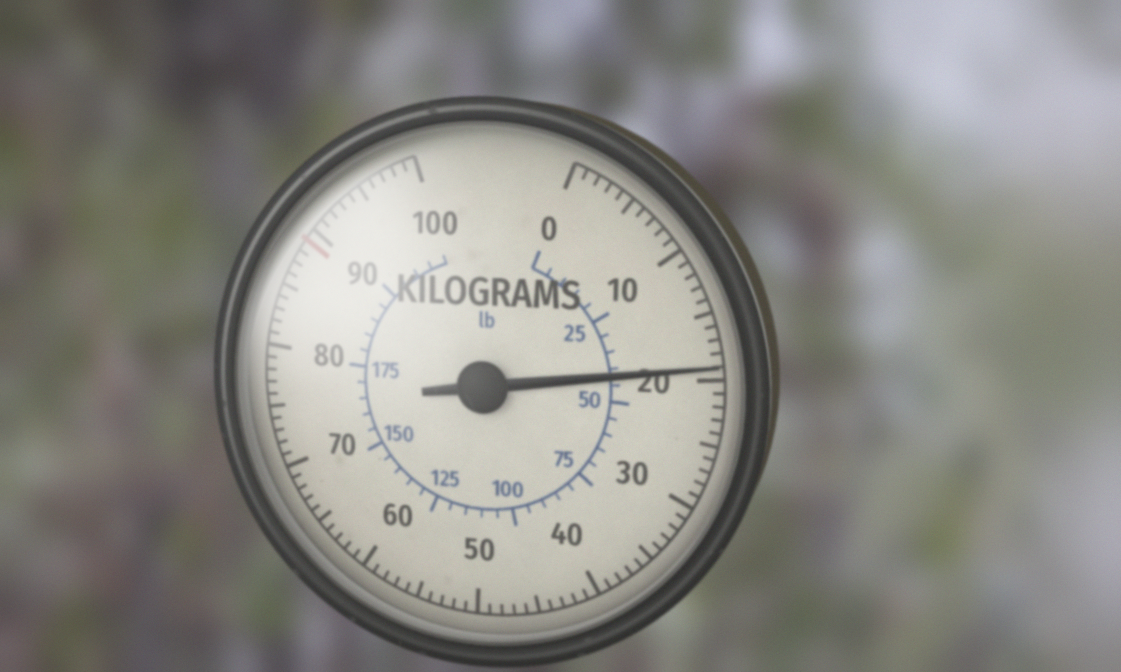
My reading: 19 kg
